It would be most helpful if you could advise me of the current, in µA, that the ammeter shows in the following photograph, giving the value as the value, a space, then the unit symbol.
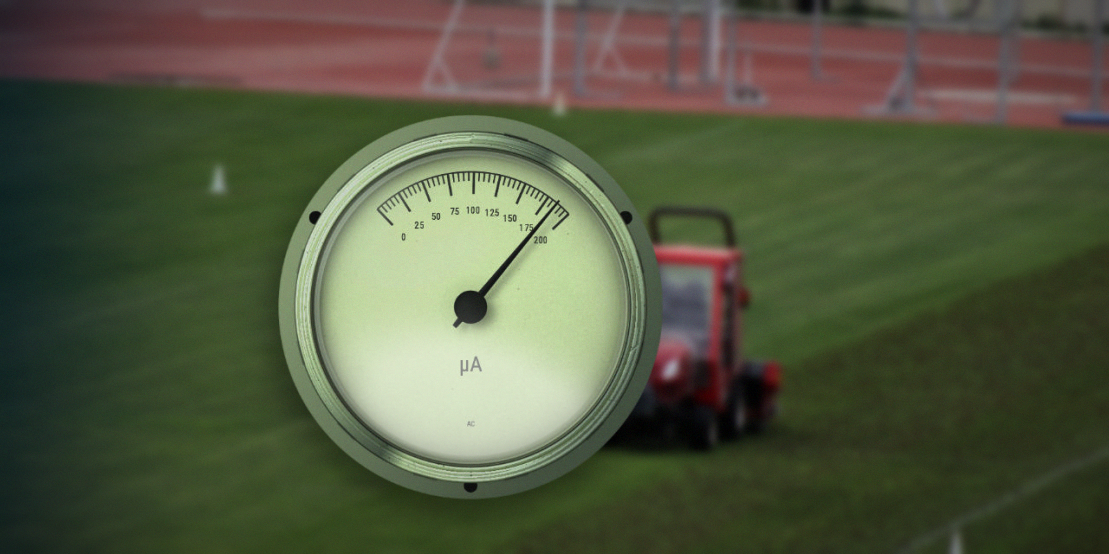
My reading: 185 µA
